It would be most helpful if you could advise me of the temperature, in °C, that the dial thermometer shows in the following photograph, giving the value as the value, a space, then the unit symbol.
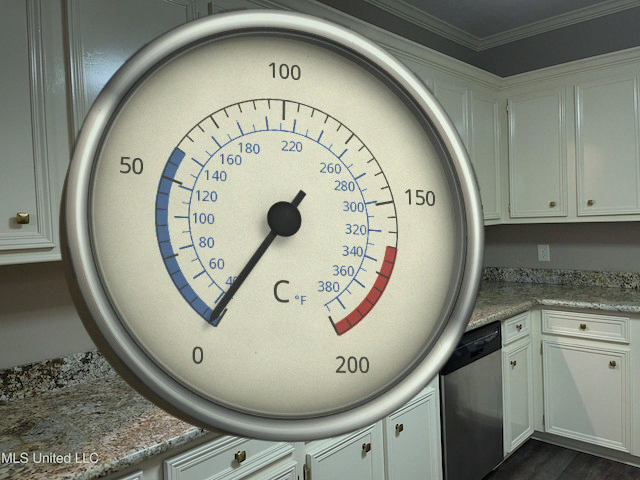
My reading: 2.5 °C
